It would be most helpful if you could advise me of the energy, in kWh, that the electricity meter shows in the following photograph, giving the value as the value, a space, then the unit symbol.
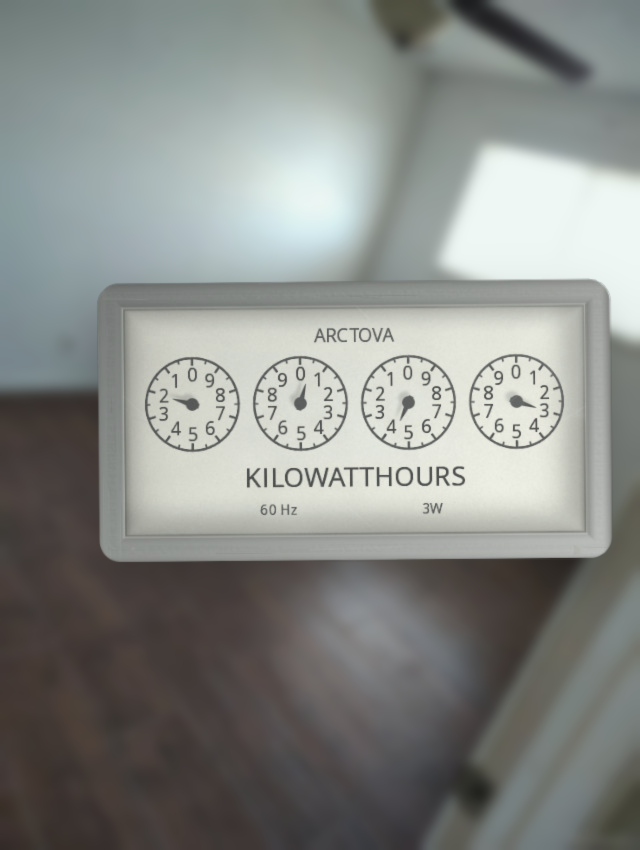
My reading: 2043 kWh
